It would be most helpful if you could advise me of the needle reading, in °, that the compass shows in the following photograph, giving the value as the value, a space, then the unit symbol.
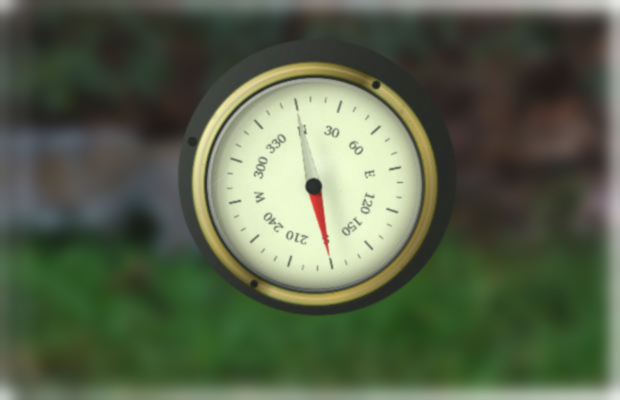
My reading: 180 °
